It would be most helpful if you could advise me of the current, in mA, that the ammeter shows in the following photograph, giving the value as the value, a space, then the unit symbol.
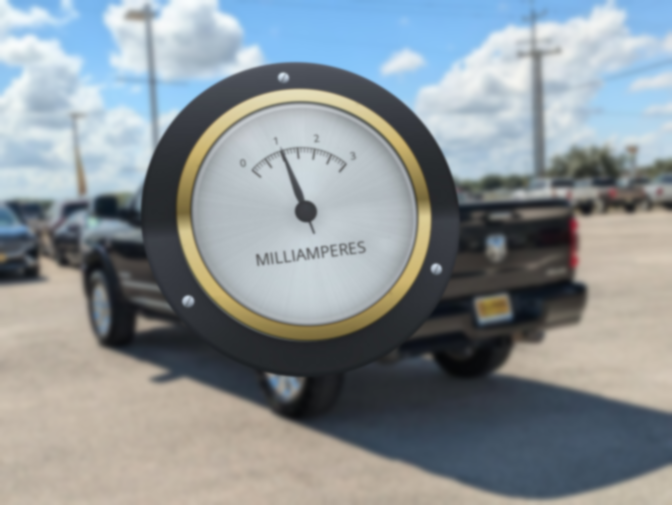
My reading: 1 mA
